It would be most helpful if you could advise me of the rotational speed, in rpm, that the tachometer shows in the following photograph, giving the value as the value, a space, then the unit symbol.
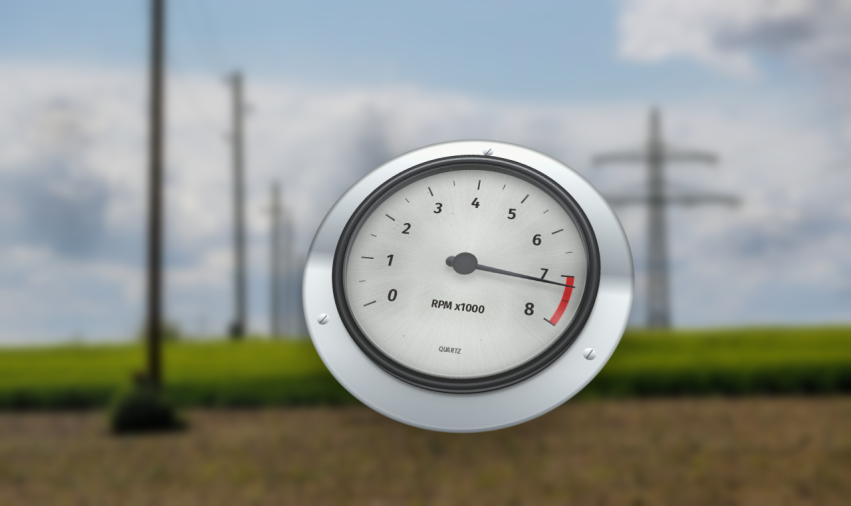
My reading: 7250 rpm
